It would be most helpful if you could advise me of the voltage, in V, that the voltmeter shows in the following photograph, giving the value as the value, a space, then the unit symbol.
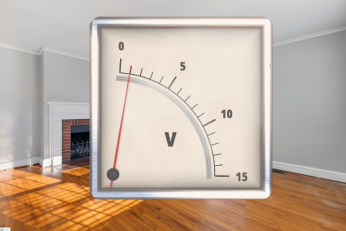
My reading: 1 V
